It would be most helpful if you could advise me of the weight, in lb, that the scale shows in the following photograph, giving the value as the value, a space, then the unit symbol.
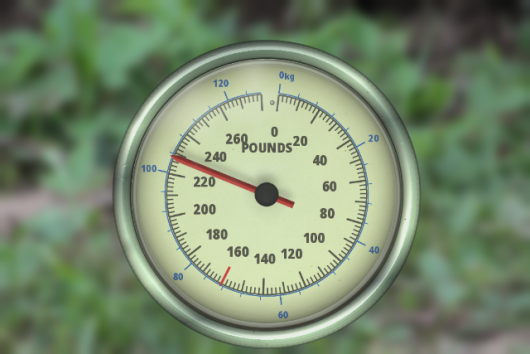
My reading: 228 lb
